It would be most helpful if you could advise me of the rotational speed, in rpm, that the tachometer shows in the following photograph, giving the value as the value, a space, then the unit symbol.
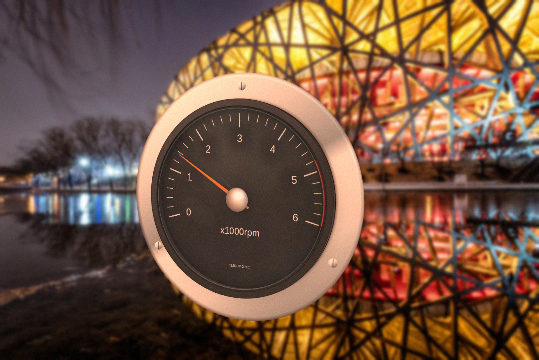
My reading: 1400 rpm
